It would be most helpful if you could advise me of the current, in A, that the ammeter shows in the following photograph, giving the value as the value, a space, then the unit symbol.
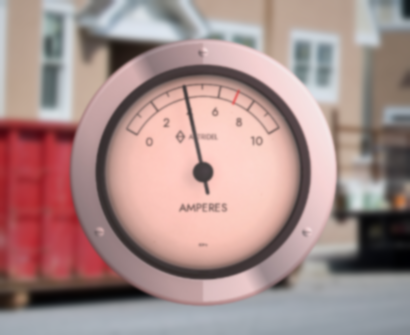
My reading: 4 A
